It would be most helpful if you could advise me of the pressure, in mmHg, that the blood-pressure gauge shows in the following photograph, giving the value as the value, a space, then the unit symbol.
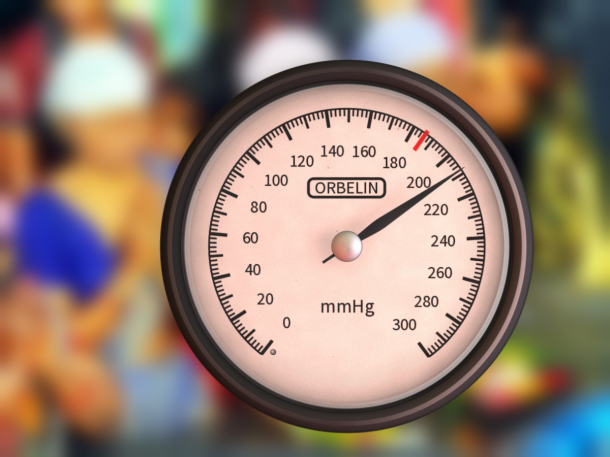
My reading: 208 mmHg
